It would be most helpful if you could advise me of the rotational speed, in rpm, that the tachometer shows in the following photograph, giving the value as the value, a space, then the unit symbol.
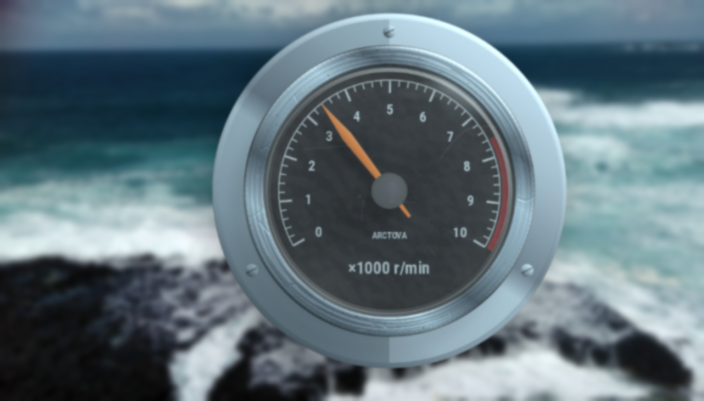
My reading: 3400 rpm
